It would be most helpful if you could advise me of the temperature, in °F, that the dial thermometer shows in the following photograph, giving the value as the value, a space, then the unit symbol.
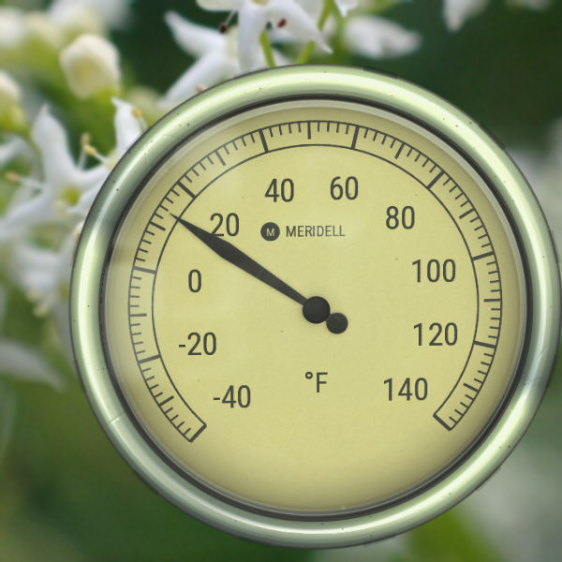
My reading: 14 °F
